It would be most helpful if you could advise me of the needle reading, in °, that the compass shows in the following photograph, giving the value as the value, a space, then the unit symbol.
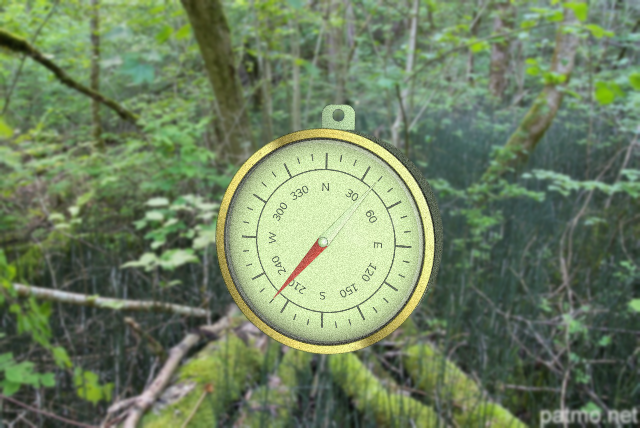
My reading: 220 °
